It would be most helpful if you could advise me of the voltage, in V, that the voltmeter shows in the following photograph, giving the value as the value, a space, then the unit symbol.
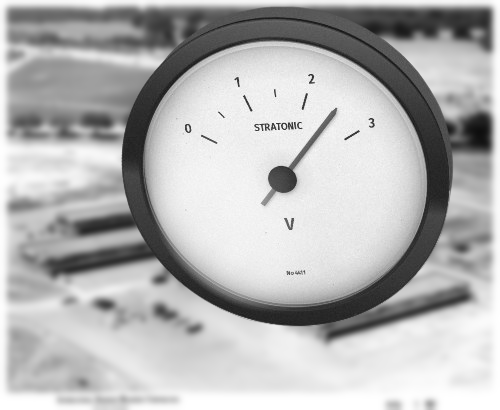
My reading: 2.5 V
